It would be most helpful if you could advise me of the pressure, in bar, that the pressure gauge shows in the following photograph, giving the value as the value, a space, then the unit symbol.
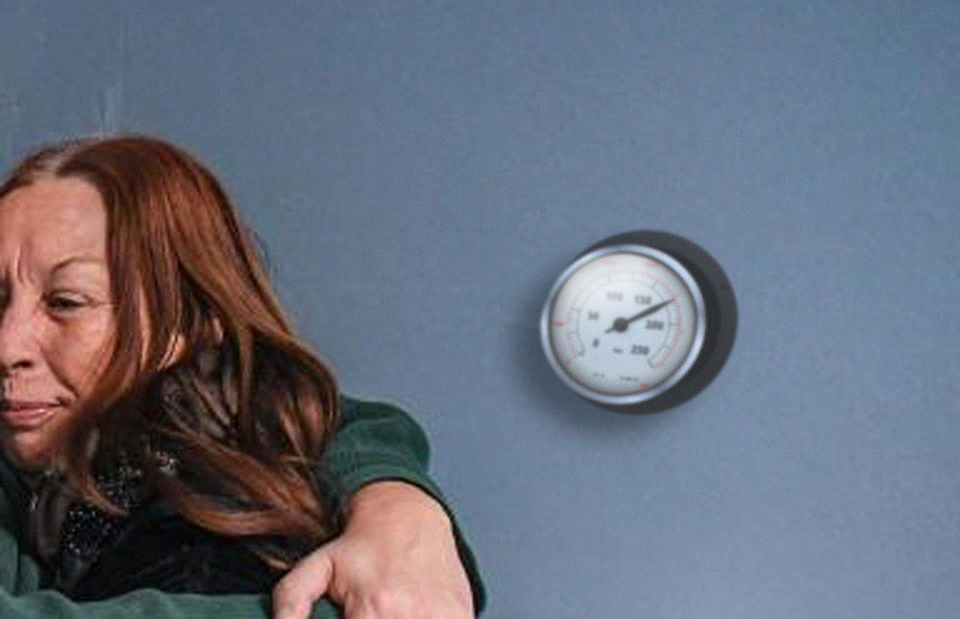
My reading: 175 bar
